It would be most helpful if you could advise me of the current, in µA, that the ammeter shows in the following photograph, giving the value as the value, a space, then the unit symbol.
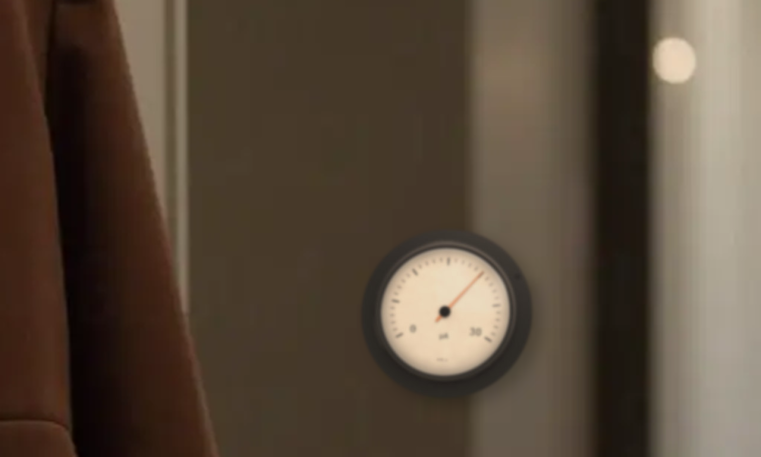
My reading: 20 µA
